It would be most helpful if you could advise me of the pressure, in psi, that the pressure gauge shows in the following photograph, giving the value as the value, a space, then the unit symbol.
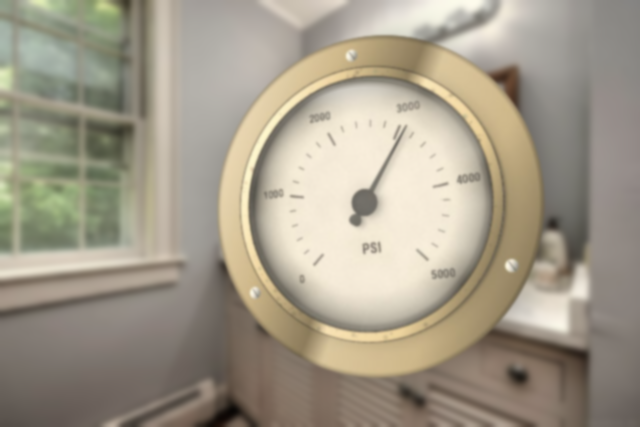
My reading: 3100 psi
